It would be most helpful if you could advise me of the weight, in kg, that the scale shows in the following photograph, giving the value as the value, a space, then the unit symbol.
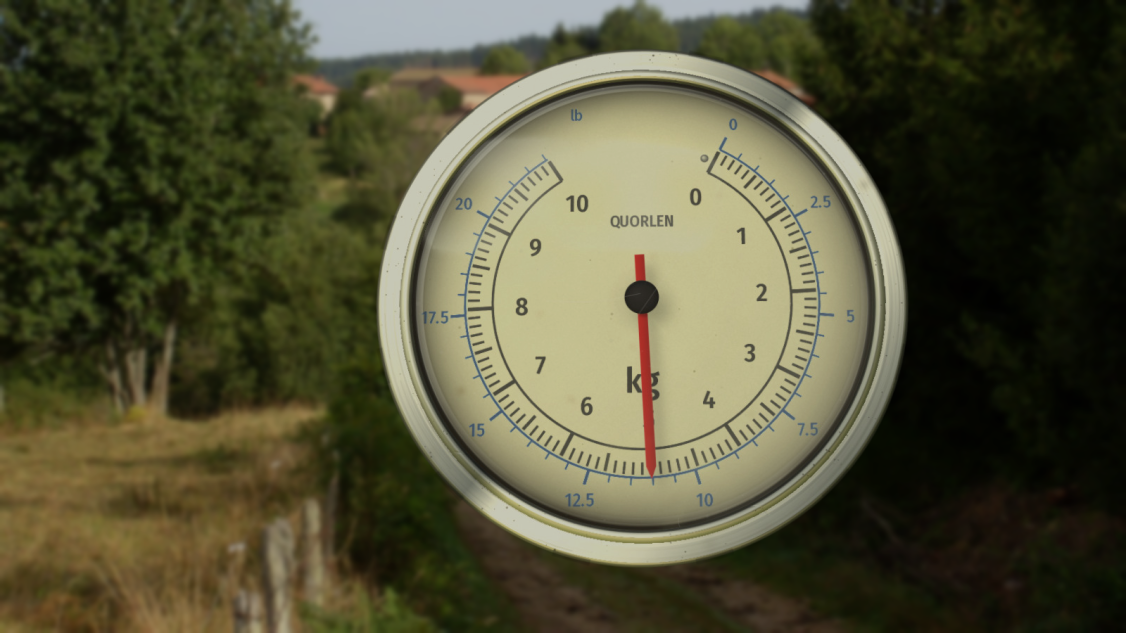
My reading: 5 kg
